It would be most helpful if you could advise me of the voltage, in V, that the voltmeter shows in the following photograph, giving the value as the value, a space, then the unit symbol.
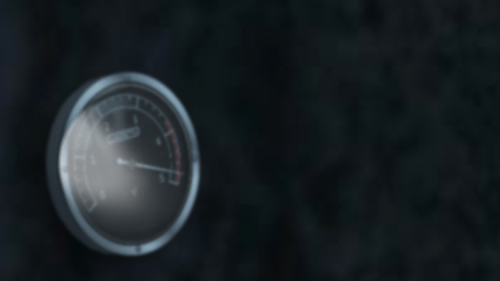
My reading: 4.8 V
